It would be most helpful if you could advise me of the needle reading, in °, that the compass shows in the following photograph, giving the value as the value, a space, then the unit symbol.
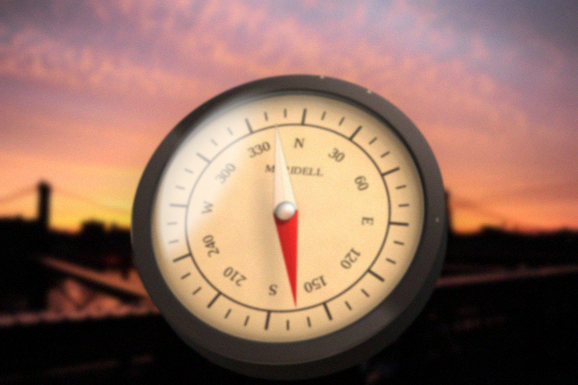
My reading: 165 °
